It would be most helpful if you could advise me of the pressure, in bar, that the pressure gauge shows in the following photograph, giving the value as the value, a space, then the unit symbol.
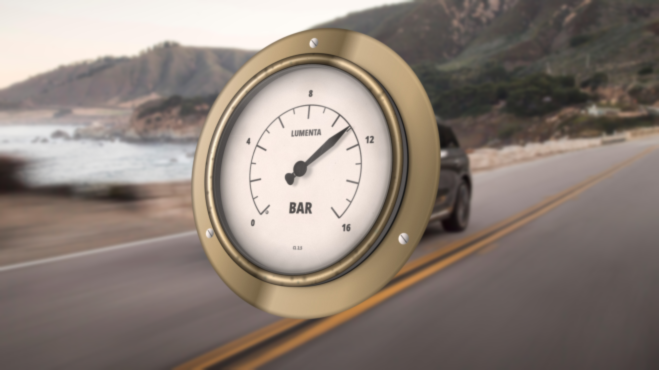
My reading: 11 bar
